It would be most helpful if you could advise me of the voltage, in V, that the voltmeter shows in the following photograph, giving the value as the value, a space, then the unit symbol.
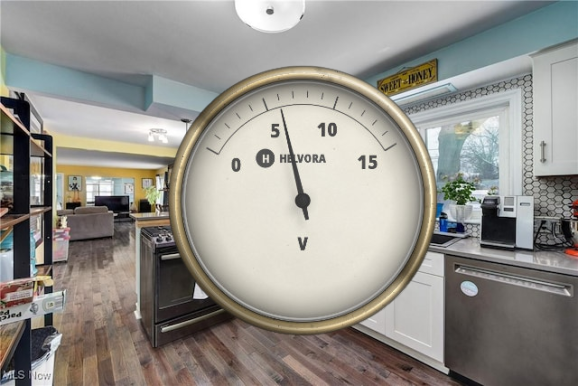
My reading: 6 V
